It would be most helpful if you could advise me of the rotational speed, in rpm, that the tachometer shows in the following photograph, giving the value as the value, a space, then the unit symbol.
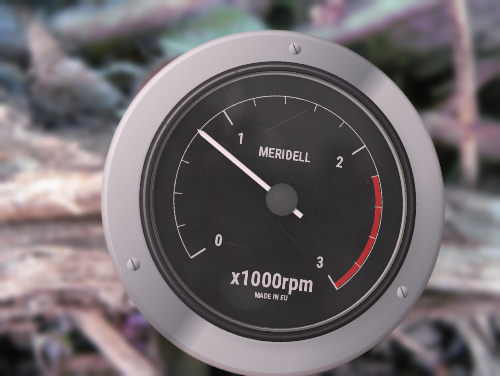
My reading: 800 rpm
